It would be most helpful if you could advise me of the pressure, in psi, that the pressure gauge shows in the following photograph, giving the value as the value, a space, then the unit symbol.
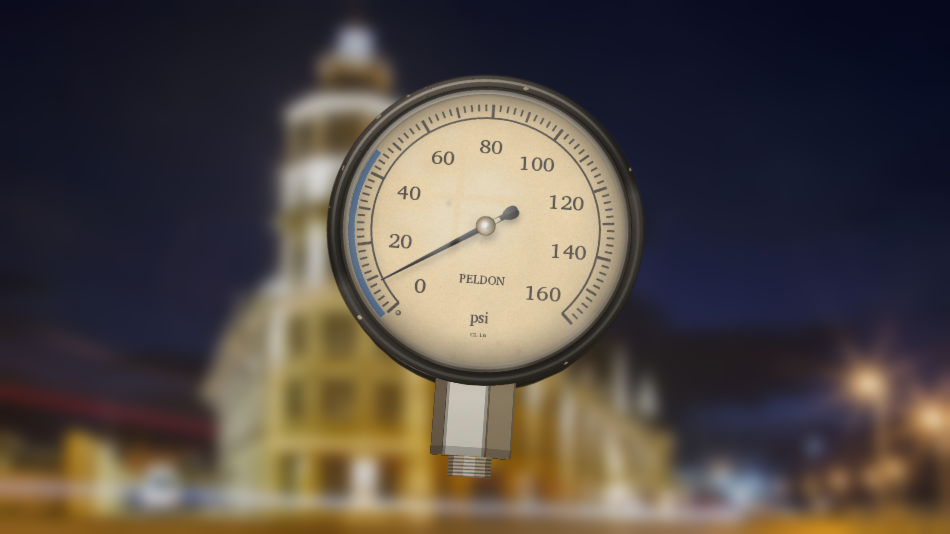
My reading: 8 psi
